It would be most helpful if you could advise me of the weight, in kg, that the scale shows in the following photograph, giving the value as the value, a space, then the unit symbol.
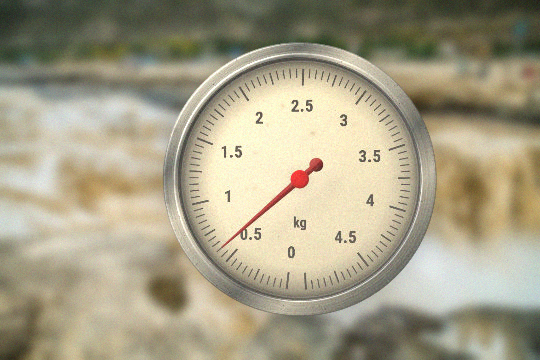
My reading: 0.6 kg
